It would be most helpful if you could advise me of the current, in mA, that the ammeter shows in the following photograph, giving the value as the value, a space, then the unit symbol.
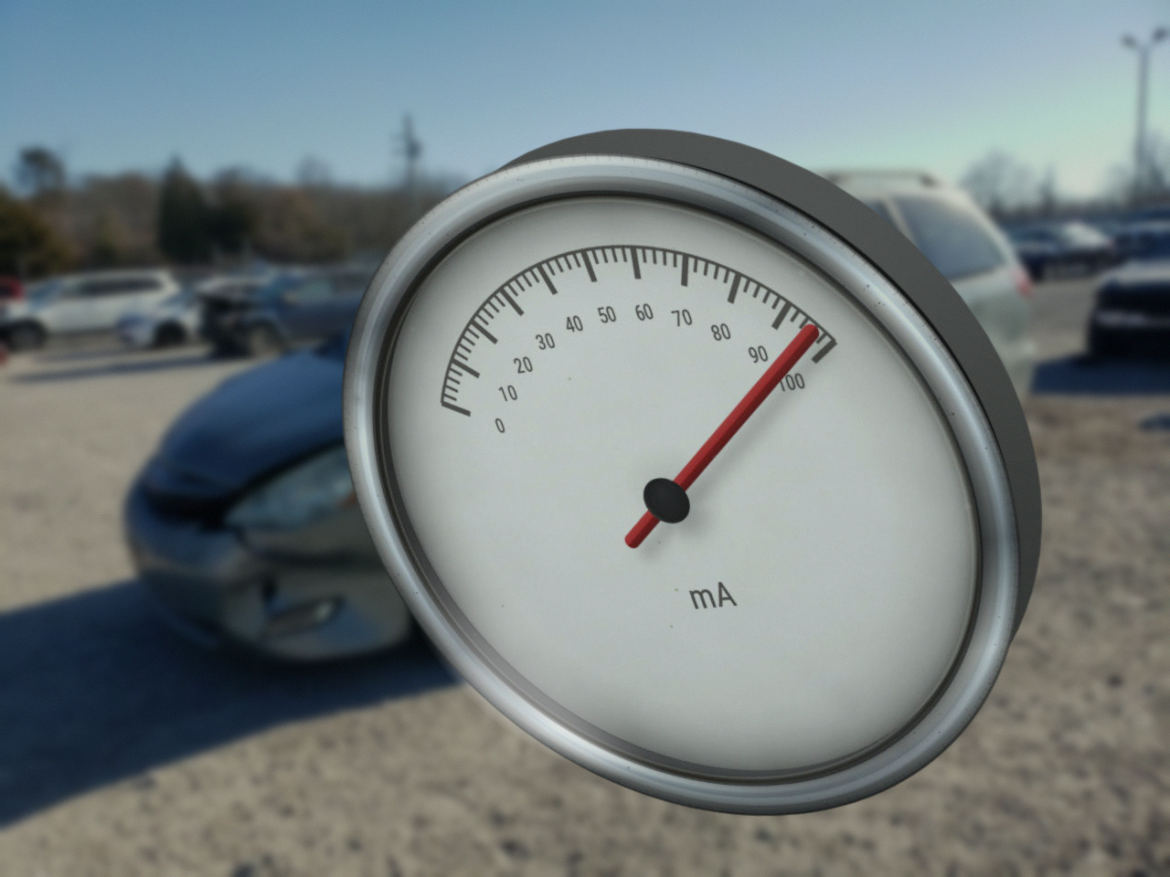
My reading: 96 mA
